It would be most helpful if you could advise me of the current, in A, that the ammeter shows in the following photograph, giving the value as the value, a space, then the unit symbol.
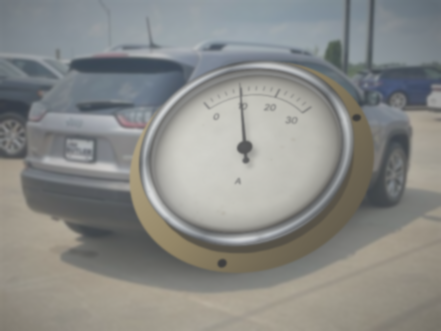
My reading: 10 A
